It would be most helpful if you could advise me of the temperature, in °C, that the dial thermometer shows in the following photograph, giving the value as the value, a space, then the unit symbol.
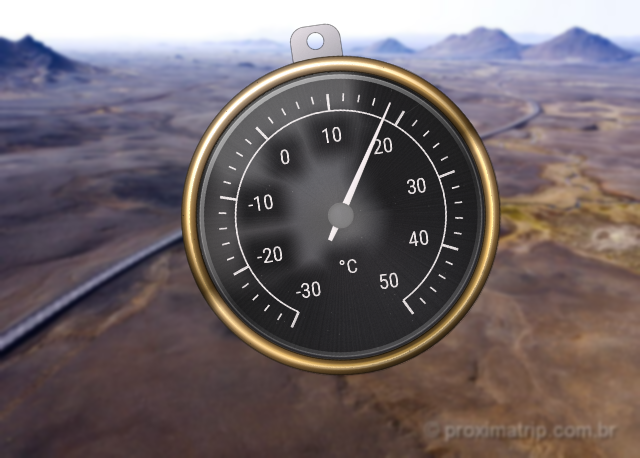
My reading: 18 °C
